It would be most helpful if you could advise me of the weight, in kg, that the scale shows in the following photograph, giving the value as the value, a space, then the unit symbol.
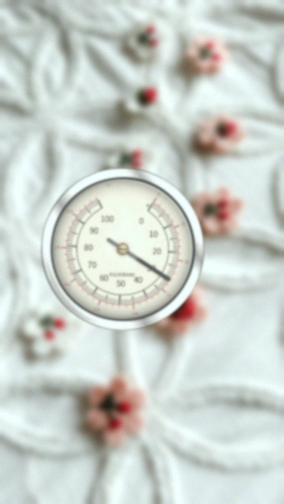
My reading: 30 kg
